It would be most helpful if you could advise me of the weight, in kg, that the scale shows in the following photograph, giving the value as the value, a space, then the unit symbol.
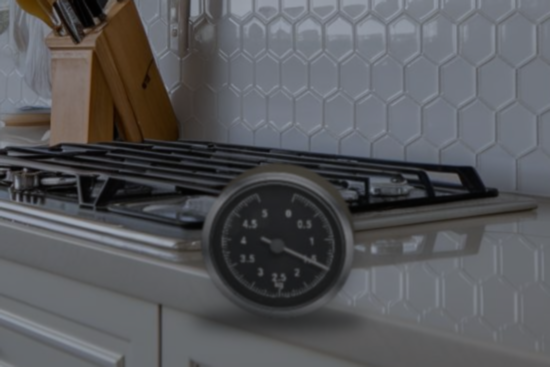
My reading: 1.5 kg
